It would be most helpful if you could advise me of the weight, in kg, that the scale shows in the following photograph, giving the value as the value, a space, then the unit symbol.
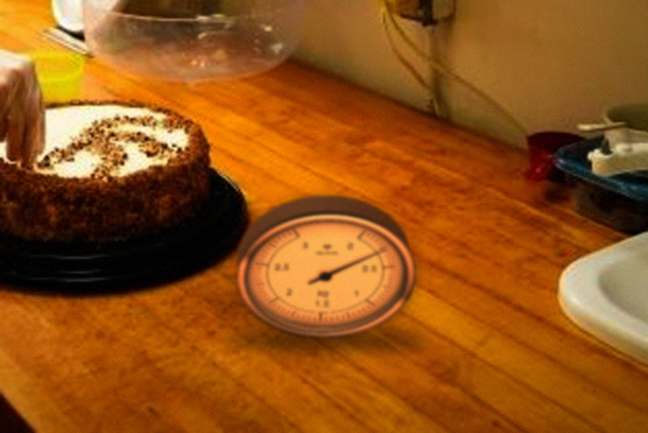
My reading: 0.25 kg
